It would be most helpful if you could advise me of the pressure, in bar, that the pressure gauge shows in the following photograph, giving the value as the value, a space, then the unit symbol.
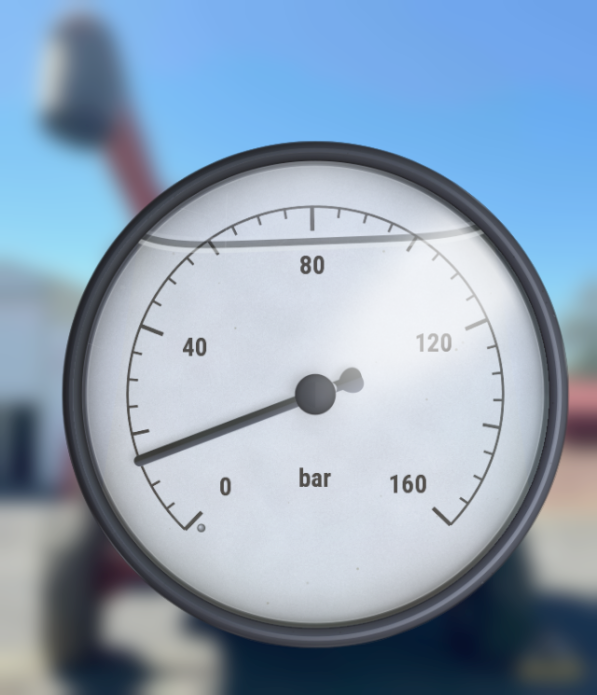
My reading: 15 bar
